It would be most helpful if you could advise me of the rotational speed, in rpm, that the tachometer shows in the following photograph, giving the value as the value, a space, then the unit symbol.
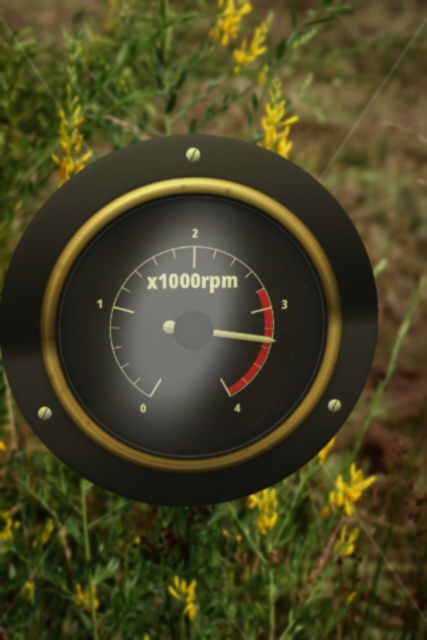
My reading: 3300 rpm
